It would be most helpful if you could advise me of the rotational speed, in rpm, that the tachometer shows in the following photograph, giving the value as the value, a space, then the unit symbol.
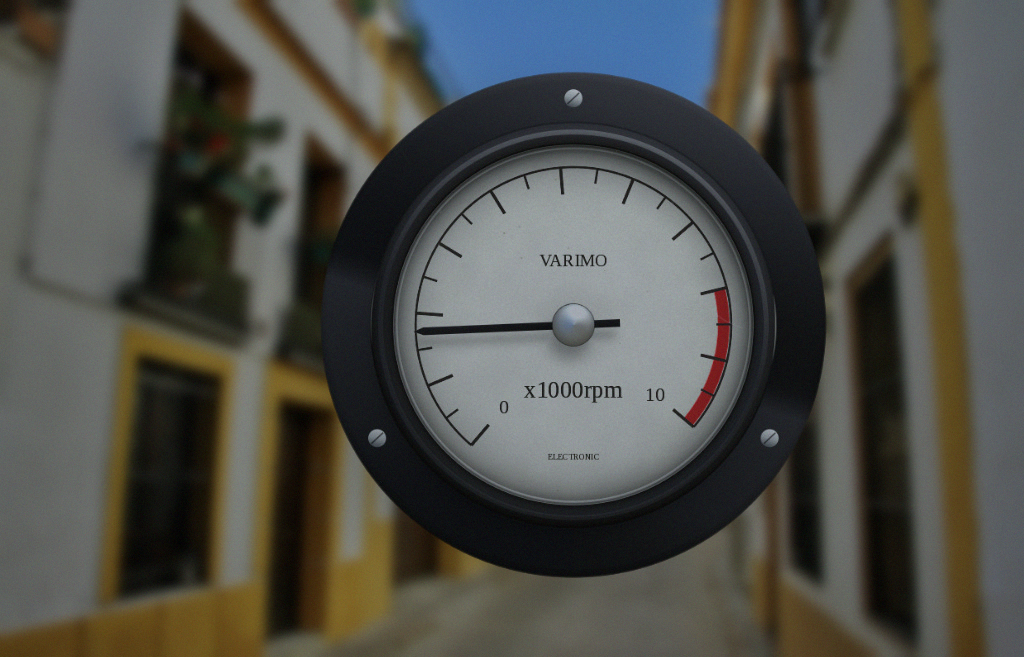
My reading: 1750 rpm
